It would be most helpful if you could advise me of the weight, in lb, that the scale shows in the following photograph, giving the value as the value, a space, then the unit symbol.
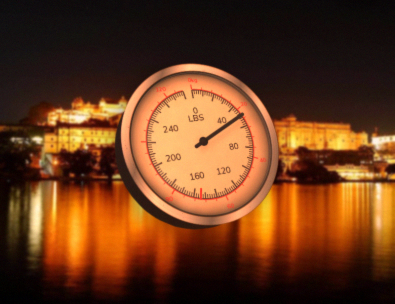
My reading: 50 lb
